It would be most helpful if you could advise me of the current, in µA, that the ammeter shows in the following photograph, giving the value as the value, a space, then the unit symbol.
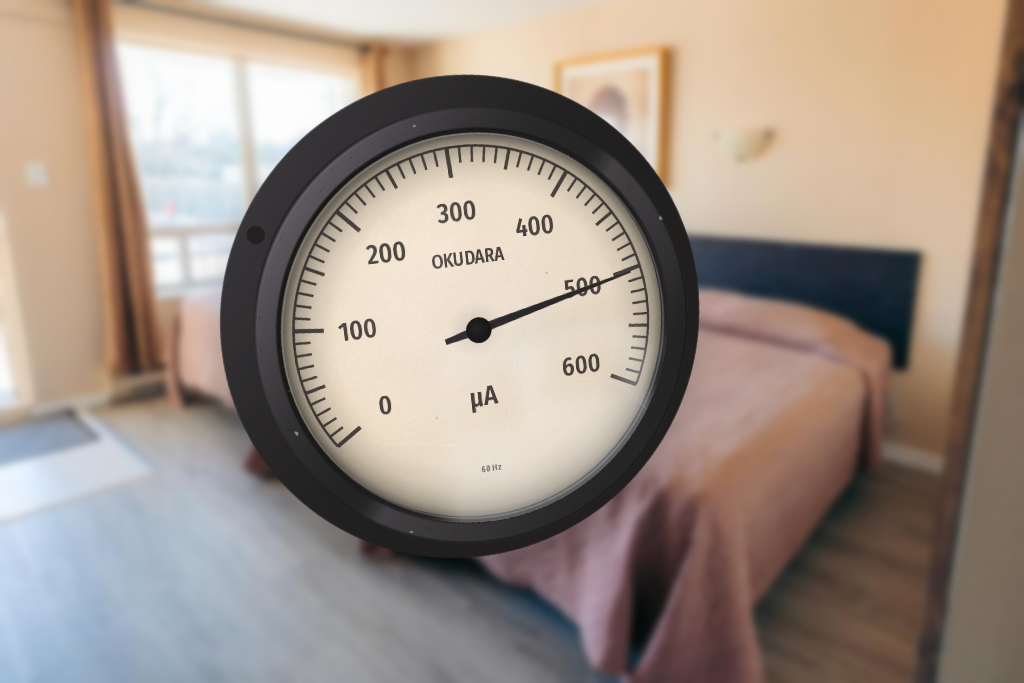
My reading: 500 µA
